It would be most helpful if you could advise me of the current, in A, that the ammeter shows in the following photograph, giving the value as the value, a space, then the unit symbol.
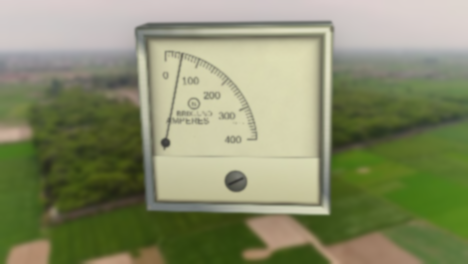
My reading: 50 A
